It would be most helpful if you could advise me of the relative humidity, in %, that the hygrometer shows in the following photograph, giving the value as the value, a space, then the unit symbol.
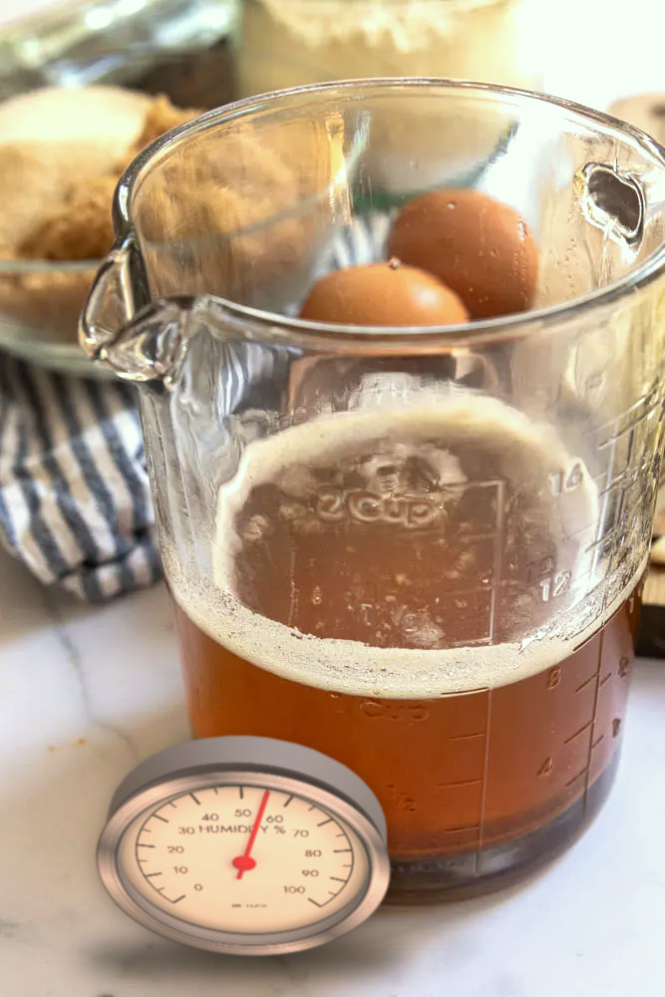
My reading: 55 %
